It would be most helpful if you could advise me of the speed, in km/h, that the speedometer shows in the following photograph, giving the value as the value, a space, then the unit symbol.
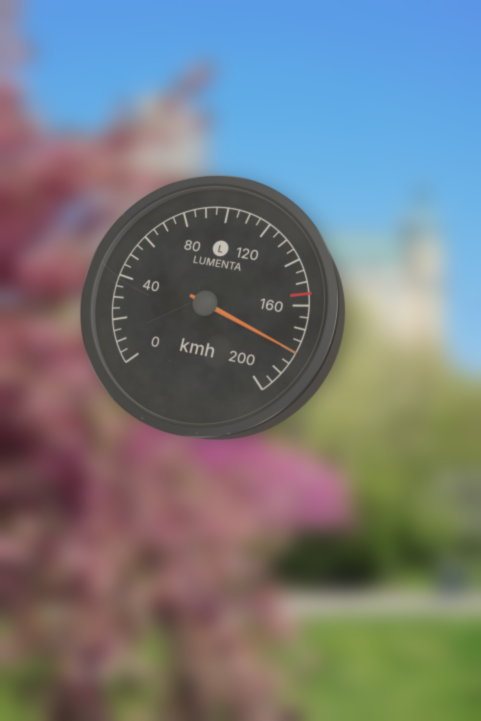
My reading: 180 km/h
